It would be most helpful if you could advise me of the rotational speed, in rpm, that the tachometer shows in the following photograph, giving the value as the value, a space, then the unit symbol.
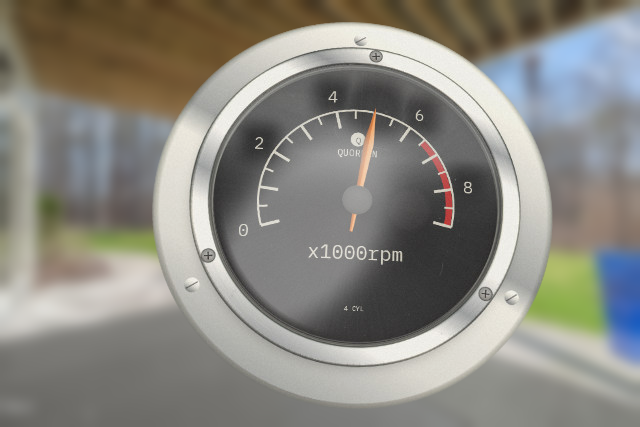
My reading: 5000 rpm
